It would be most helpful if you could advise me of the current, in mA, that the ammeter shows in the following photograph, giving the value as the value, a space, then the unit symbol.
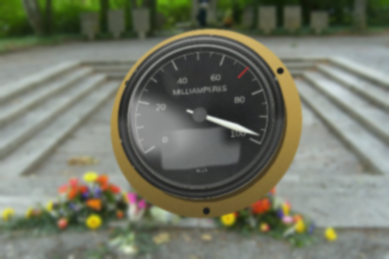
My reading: 97.5 mA
